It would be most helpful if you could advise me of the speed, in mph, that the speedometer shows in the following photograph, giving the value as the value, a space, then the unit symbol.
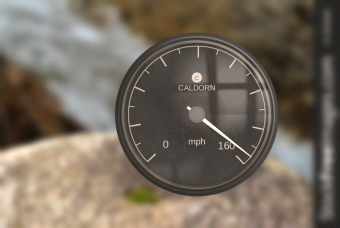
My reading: 155 mph
